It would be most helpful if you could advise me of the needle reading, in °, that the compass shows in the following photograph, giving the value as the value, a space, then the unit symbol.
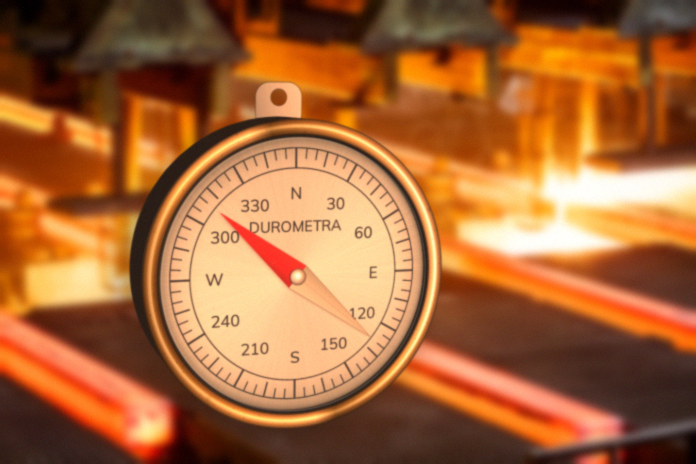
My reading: 310 °
